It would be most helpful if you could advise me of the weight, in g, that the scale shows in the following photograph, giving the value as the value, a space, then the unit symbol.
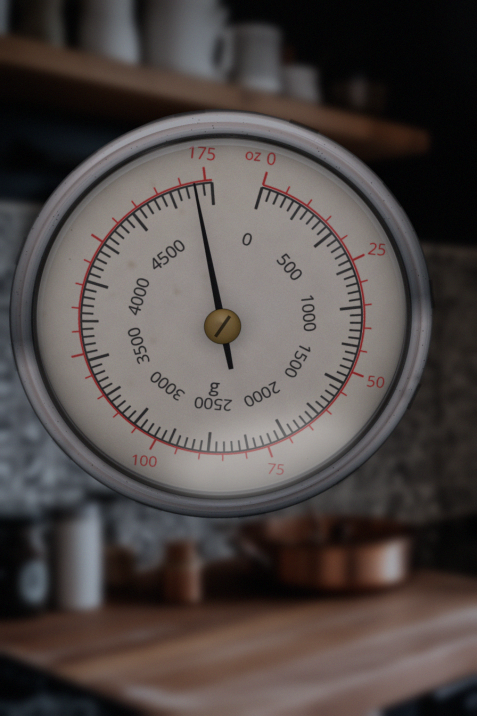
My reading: 4900 g
